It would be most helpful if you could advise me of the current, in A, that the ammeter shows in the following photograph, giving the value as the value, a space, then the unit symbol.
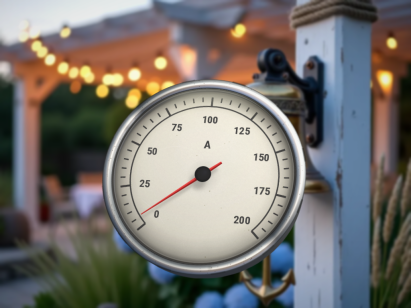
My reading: 5 A
